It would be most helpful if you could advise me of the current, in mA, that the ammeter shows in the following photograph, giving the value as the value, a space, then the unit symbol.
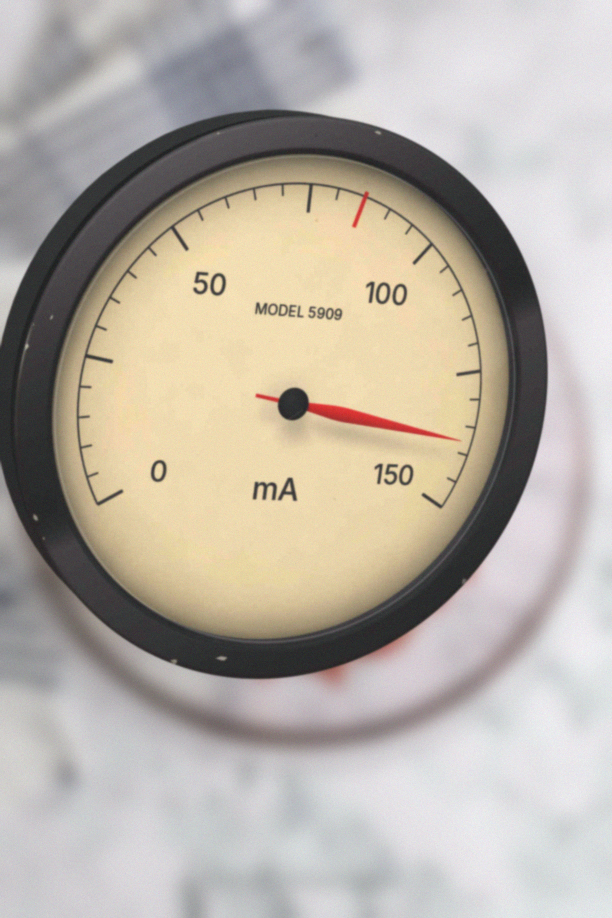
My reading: 137.5 mA
